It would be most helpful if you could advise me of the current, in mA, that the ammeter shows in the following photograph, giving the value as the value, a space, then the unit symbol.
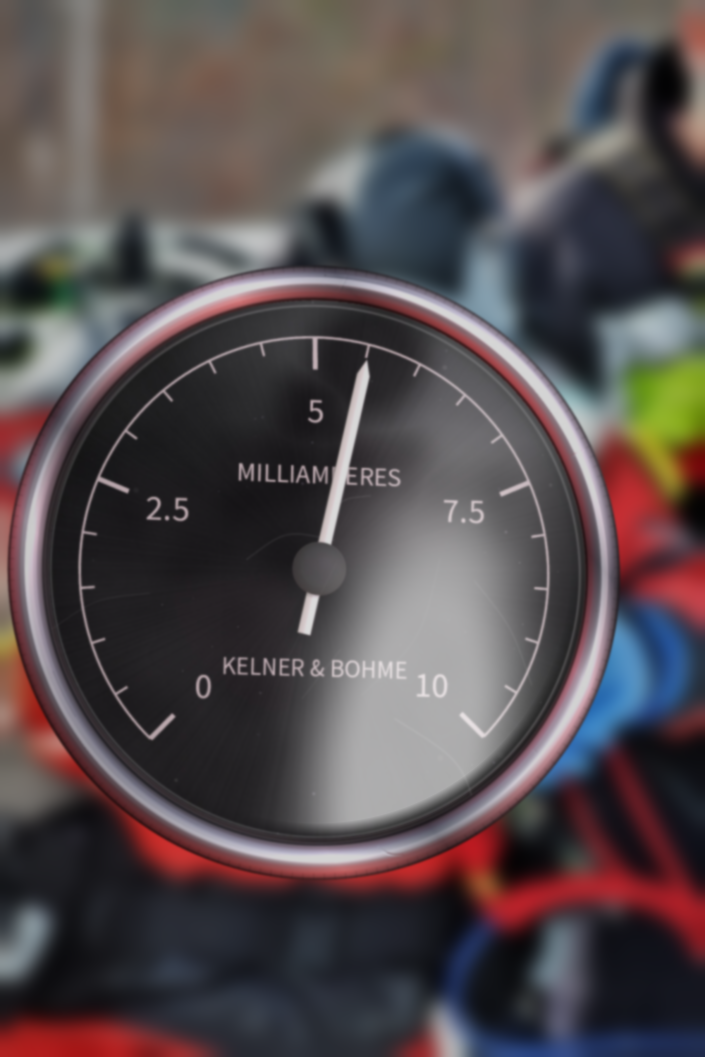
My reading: 5.5 mA
